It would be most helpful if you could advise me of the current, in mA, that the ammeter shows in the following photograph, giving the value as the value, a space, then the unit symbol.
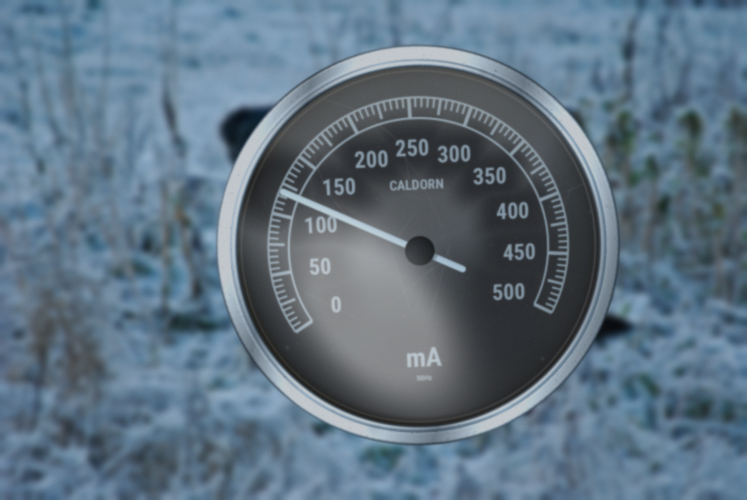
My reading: 120 mA
